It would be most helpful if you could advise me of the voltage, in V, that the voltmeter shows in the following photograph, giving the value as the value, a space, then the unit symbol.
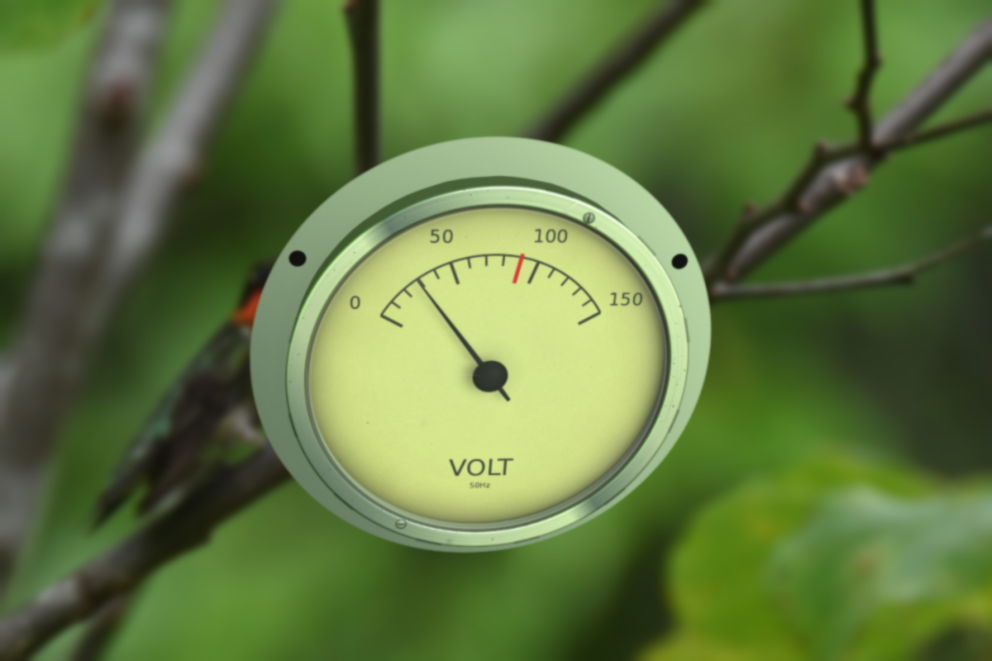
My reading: 30 V
